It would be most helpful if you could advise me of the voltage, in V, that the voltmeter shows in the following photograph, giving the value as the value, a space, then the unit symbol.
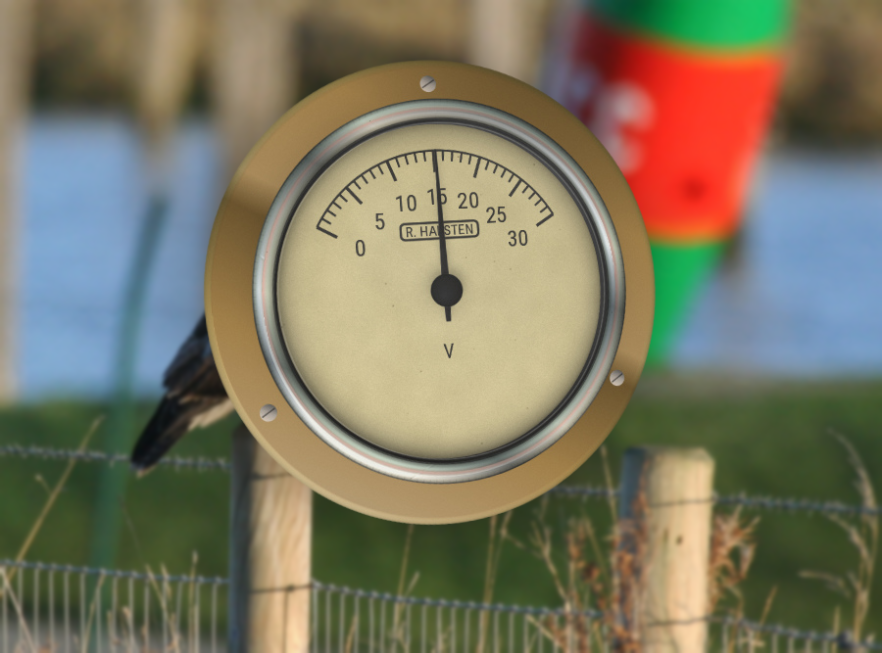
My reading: 15 V
